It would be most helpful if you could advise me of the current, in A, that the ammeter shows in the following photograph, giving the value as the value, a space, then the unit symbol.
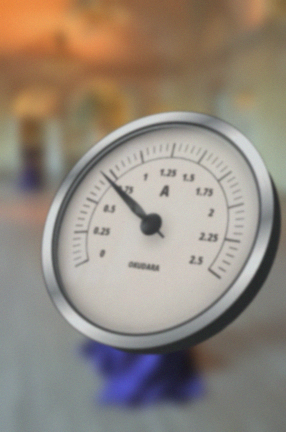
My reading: 0.7 A
